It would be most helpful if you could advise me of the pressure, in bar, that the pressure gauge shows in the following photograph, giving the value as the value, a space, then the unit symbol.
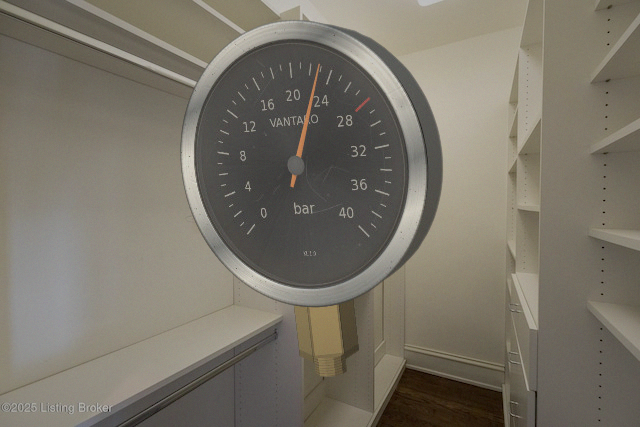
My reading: 23 bar
